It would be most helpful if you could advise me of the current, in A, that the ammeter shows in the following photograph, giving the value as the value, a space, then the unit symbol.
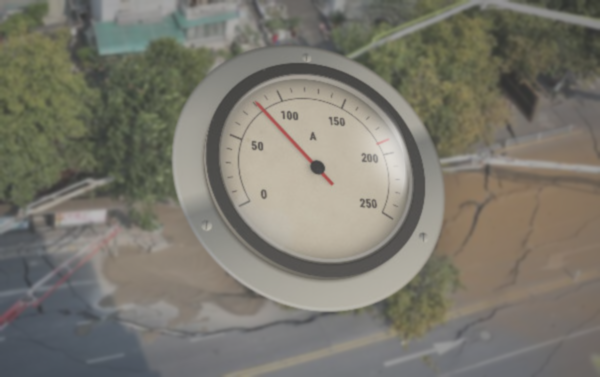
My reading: 80 A
